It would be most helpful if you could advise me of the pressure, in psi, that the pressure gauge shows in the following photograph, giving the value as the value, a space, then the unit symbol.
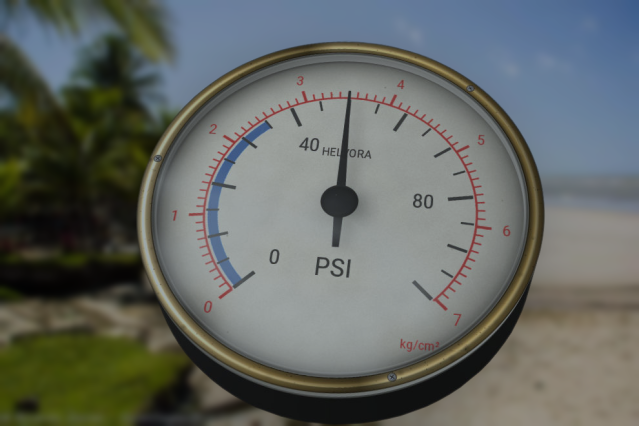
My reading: 50 psi
